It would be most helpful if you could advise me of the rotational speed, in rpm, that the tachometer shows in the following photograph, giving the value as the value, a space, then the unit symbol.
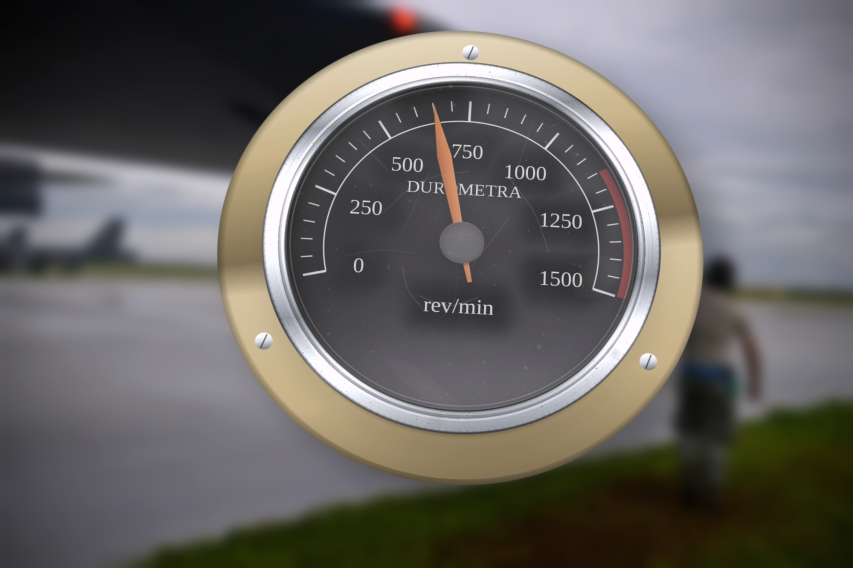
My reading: 650 rpm
